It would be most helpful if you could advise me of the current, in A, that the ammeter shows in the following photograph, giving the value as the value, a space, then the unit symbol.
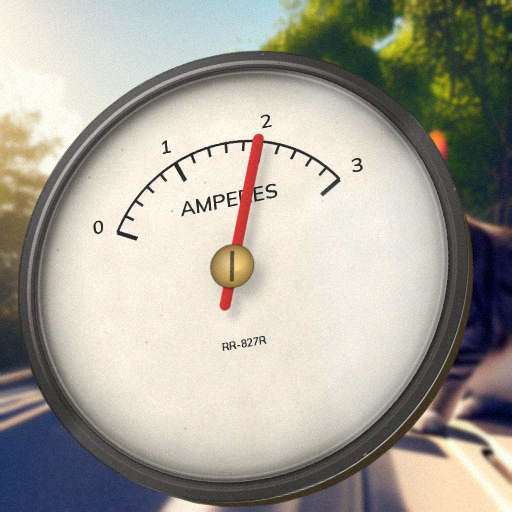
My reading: 2 A
